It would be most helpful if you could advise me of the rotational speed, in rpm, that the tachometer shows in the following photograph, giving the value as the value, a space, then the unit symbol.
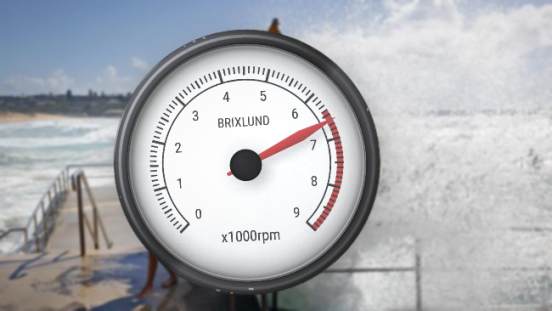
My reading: 6600 rpm
